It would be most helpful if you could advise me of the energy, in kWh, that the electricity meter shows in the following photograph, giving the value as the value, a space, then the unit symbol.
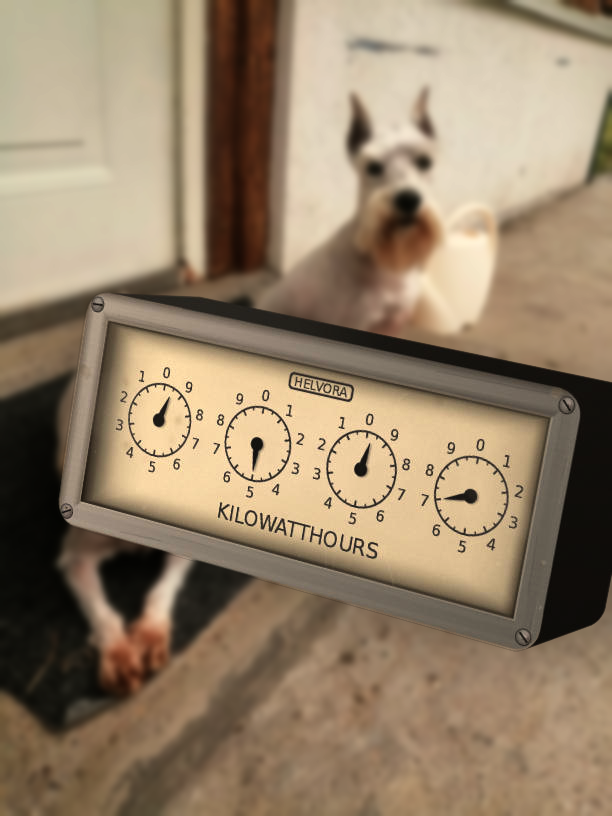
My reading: 9497 kWh
